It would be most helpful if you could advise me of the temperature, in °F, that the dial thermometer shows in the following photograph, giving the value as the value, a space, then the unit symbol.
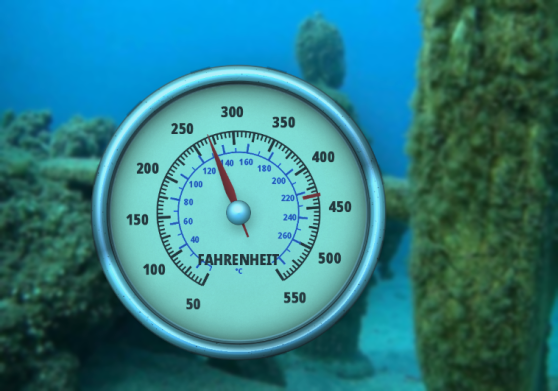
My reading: 270 °F
